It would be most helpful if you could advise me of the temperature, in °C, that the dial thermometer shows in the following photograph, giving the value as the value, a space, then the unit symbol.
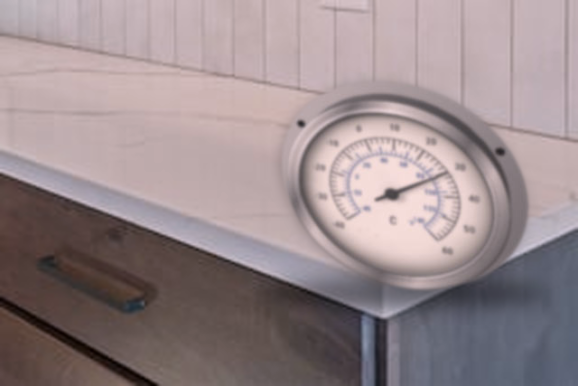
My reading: 30 °C
